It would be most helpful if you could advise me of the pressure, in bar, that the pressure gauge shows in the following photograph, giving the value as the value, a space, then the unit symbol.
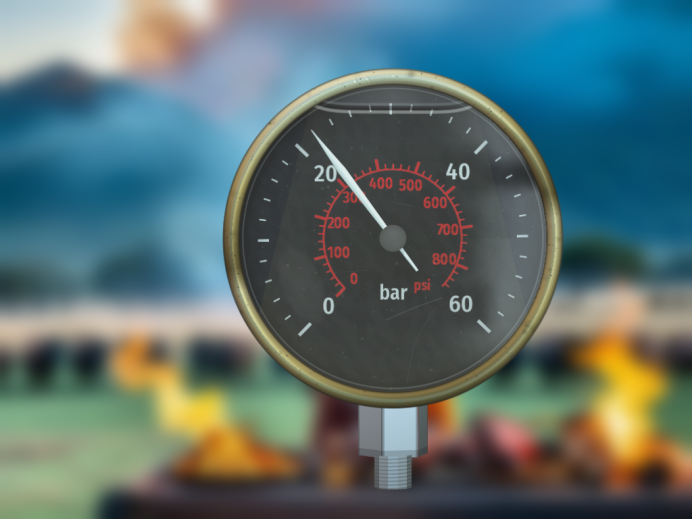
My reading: 22 bar
